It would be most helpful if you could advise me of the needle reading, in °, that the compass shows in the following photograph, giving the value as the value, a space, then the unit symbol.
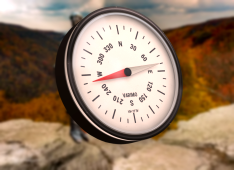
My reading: 260 °
